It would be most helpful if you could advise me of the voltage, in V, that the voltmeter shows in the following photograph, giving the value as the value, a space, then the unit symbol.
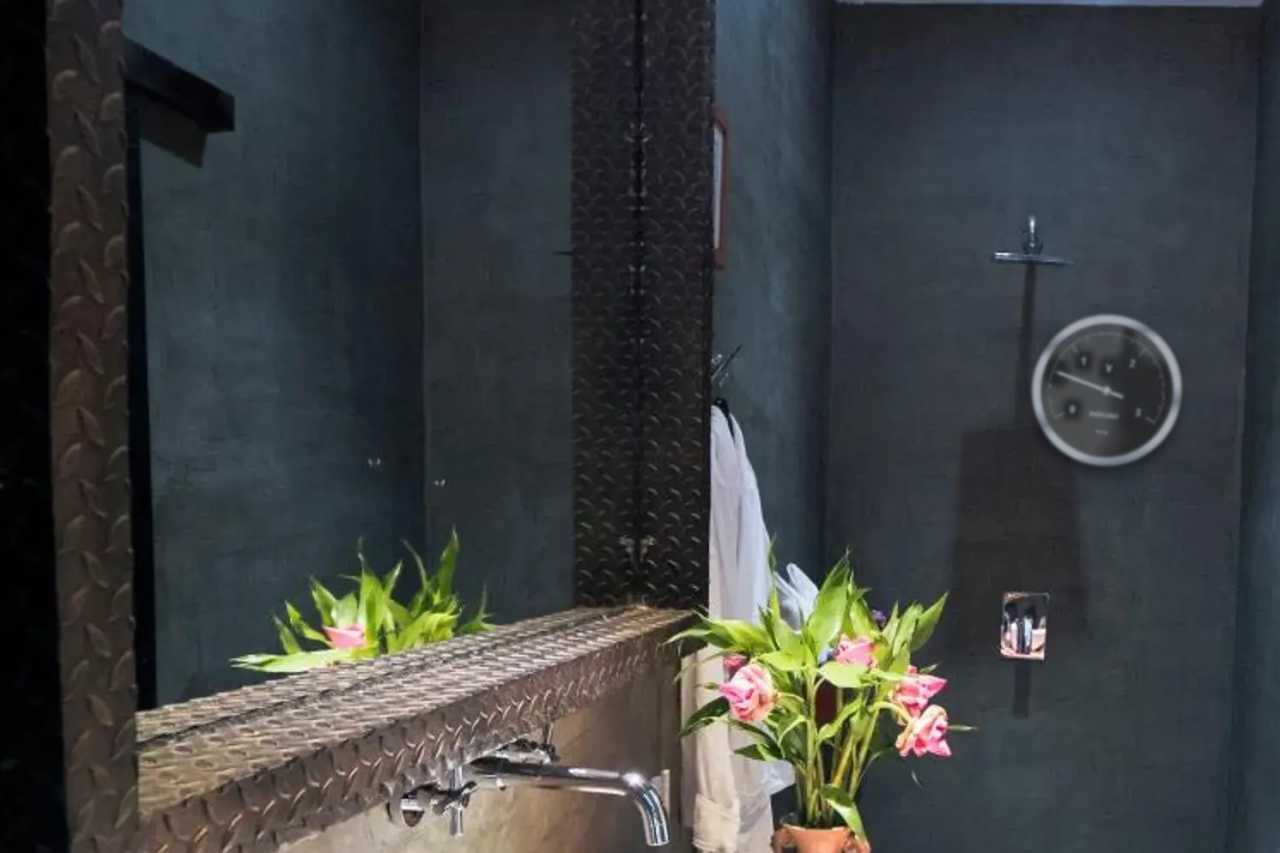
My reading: 0.6 V
